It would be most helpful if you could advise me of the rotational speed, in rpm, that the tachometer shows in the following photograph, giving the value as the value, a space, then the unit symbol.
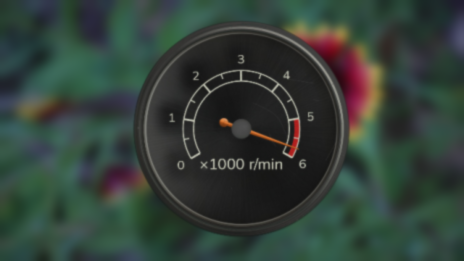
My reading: 5750 rpm
